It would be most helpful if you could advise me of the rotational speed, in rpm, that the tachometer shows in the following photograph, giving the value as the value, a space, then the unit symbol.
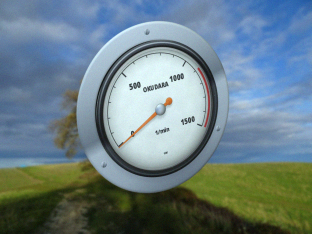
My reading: 0 rpm
